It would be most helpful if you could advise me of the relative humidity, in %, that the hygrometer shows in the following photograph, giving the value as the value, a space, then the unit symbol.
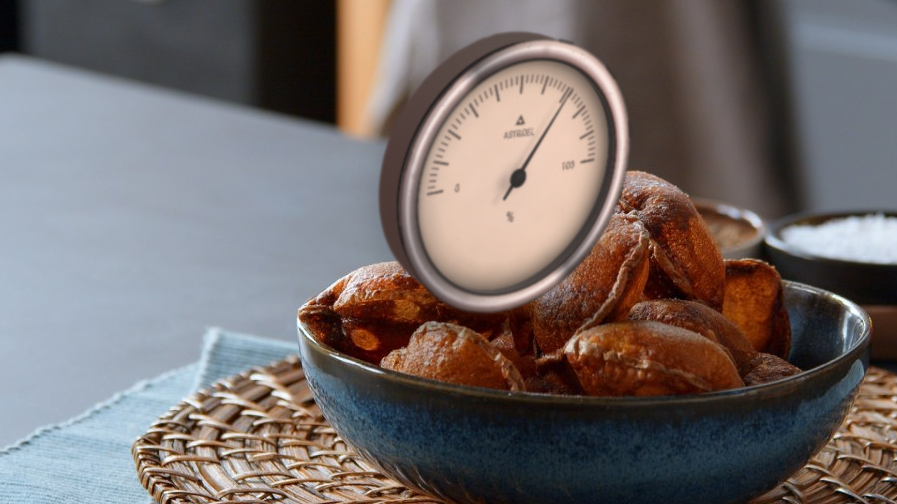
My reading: 70 %
